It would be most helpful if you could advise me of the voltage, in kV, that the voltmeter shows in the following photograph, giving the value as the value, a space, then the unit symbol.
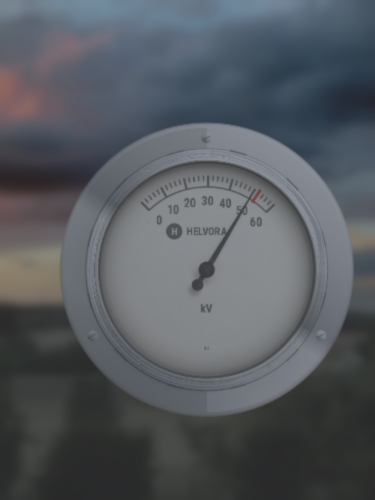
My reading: 50 kV
